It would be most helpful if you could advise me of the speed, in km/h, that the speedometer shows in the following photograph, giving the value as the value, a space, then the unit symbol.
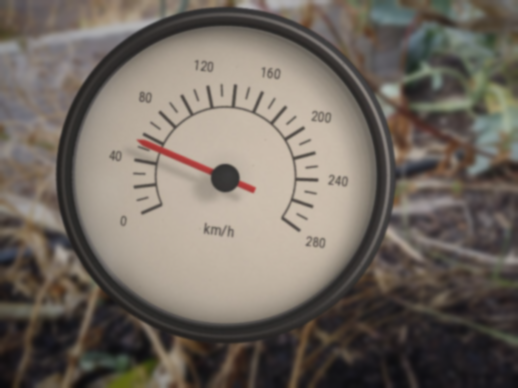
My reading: 55 km/h
